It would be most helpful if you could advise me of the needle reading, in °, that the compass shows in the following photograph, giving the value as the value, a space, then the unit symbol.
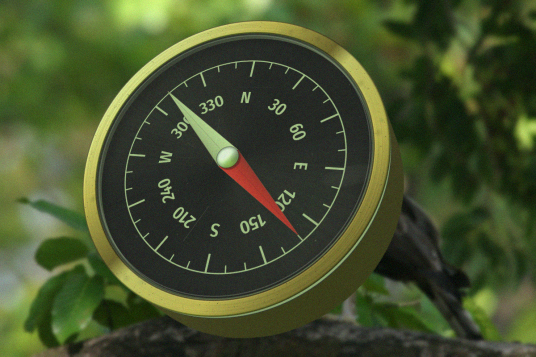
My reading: 130 °
